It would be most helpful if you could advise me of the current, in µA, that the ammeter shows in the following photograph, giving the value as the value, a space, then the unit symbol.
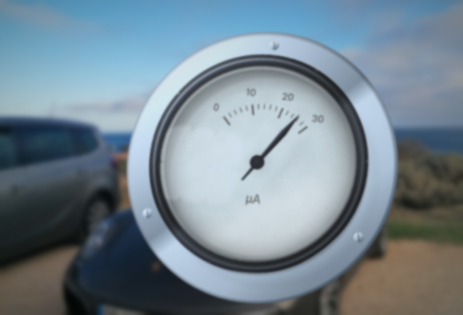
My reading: 26 µA
